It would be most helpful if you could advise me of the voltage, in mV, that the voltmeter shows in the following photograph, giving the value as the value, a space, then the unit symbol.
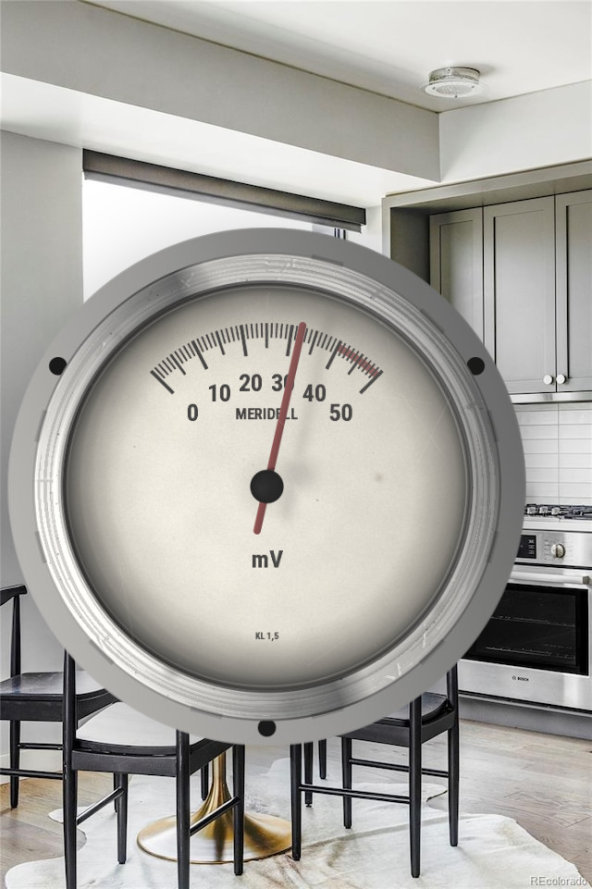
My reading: 32 mV
